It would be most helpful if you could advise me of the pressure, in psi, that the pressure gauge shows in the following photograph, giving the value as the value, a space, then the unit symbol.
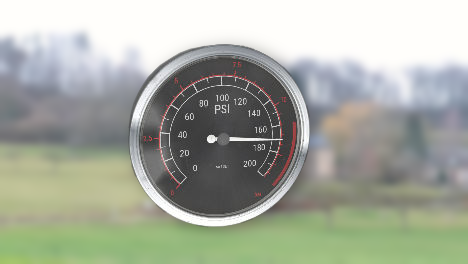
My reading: 170 psi
